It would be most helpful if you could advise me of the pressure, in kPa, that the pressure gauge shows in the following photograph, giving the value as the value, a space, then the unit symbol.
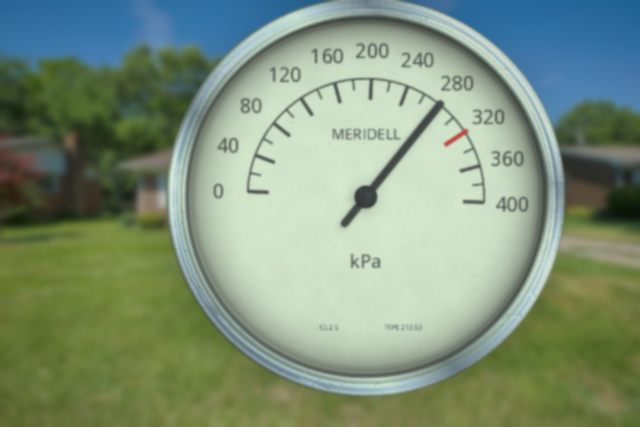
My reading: 280 kPa
